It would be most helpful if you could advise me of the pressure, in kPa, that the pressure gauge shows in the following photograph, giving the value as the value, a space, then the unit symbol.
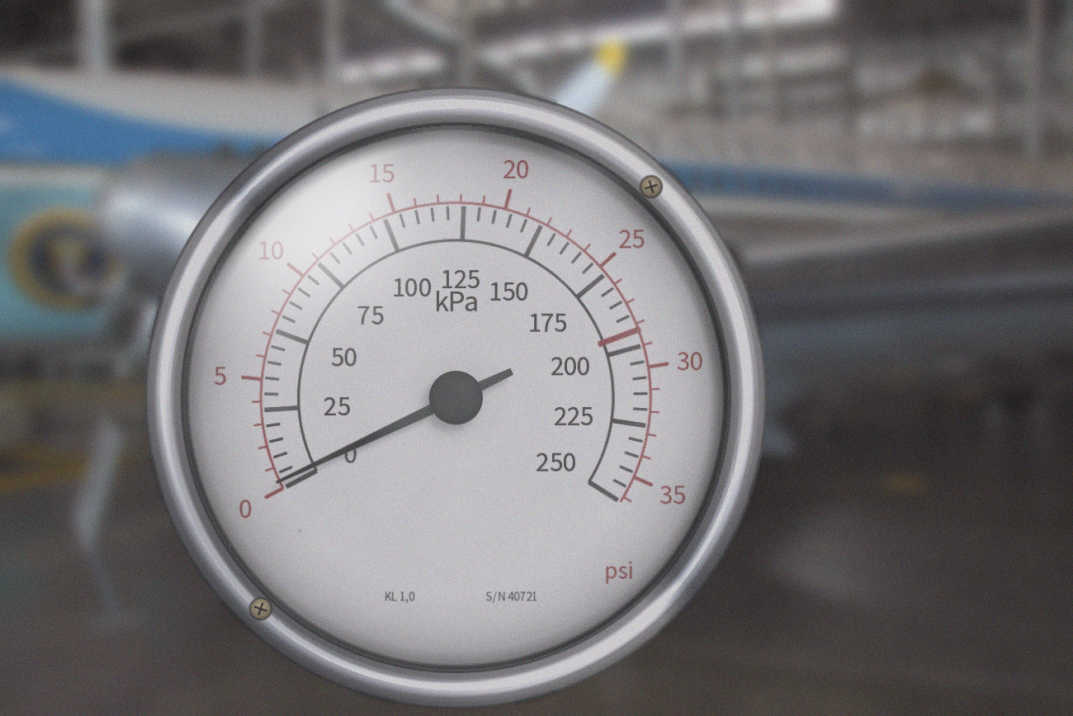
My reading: 2.5 kPa
